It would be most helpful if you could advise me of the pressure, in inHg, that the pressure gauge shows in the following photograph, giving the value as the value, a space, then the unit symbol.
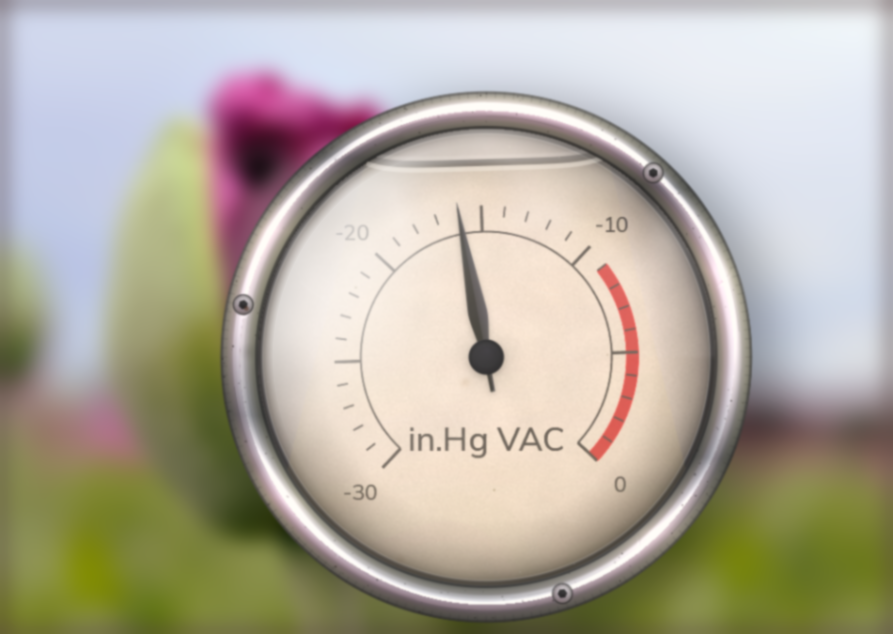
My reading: -16 inHg
